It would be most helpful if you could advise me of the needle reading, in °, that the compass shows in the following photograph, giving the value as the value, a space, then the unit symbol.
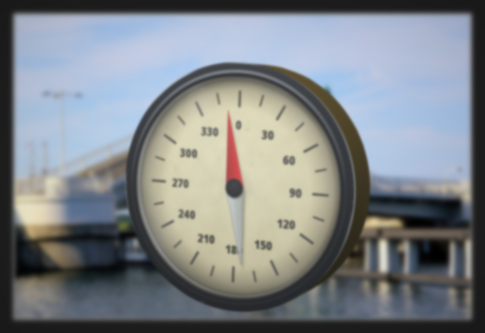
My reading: 352.5 °
